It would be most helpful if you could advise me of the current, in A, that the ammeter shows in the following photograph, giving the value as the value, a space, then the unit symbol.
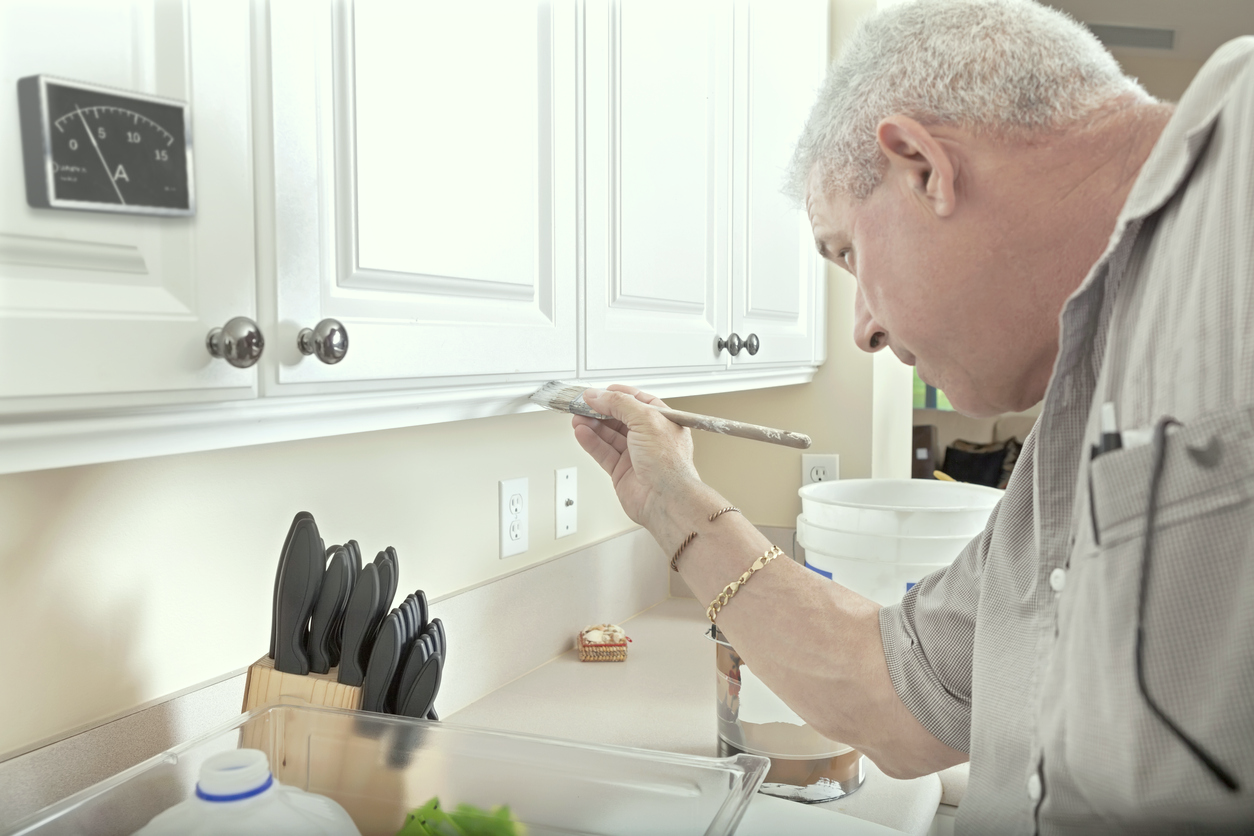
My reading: 3 A
